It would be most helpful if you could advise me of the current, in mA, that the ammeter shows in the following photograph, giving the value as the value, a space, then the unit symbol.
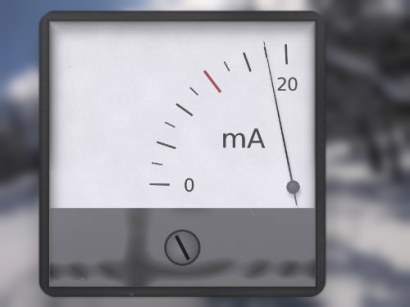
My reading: 18 mA
